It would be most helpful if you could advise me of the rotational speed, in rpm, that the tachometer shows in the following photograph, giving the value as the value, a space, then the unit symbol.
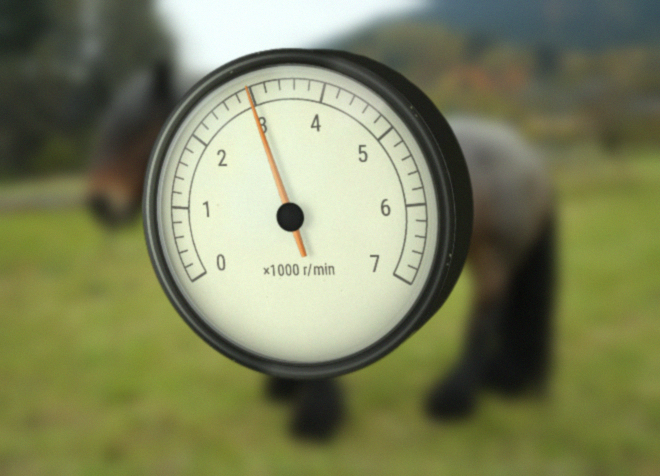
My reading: 3000 rpm
